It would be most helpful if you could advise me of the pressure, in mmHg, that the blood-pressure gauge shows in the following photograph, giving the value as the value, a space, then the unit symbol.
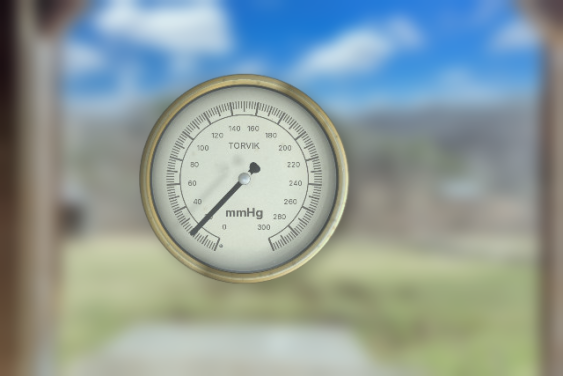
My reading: 20 mmHg
